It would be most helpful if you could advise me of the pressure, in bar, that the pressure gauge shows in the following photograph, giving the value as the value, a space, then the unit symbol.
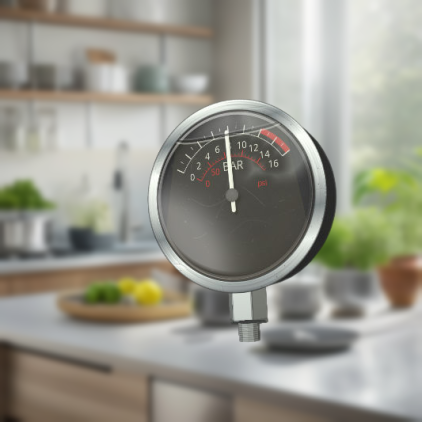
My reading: 8 bar
